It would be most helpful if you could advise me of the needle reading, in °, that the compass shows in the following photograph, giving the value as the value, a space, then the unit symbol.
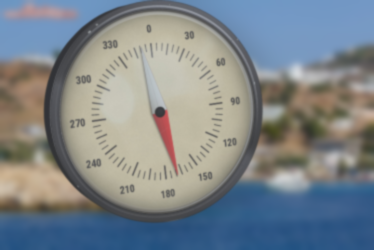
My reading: 170 °
